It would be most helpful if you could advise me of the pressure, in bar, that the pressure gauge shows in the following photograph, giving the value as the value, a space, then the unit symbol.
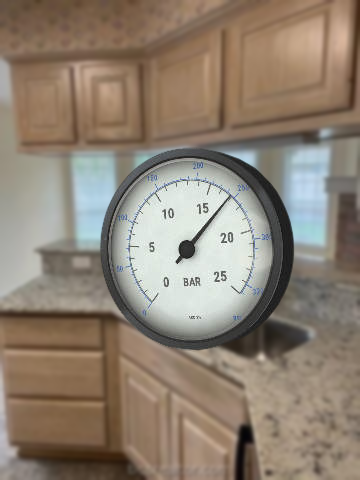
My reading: 17 bar
